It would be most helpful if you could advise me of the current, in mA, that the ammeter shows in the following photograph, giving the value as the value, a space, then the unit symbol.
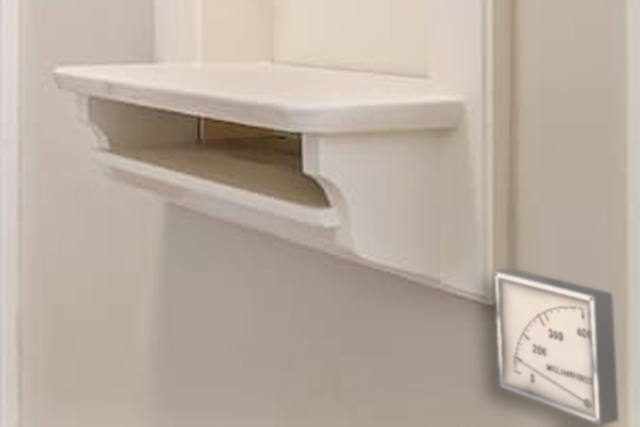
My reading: 100 mA
